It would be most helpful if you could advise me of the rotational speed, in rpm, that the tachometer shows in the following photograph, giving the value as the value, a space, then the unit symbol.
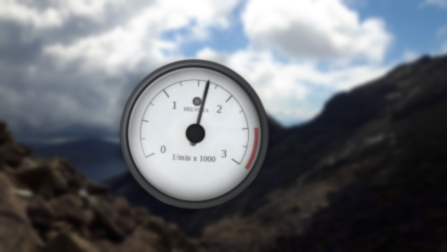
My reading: 1625 rpm
